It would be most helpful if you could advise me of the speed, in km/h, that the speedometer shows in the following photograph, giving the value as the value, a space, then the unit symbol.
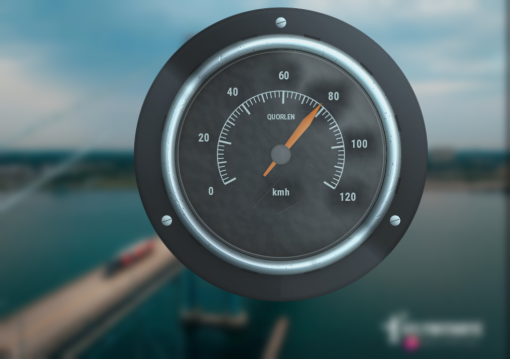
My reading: 78 km/h
